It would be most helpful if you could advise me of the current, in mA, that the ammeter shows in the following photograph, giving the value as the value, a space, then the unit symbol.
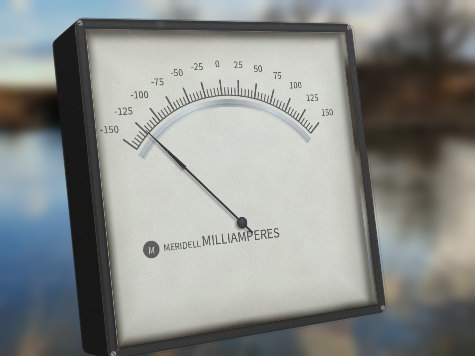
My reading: -125 mA
